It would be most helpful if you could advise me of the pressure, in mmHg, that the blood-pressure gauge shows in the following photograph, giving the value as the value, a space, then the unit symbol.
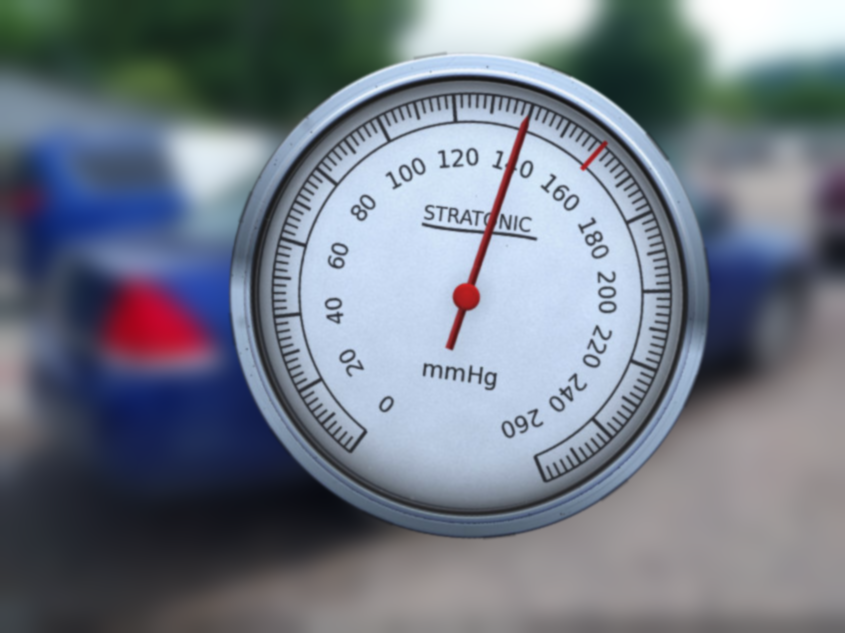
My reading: 140 mmHg
